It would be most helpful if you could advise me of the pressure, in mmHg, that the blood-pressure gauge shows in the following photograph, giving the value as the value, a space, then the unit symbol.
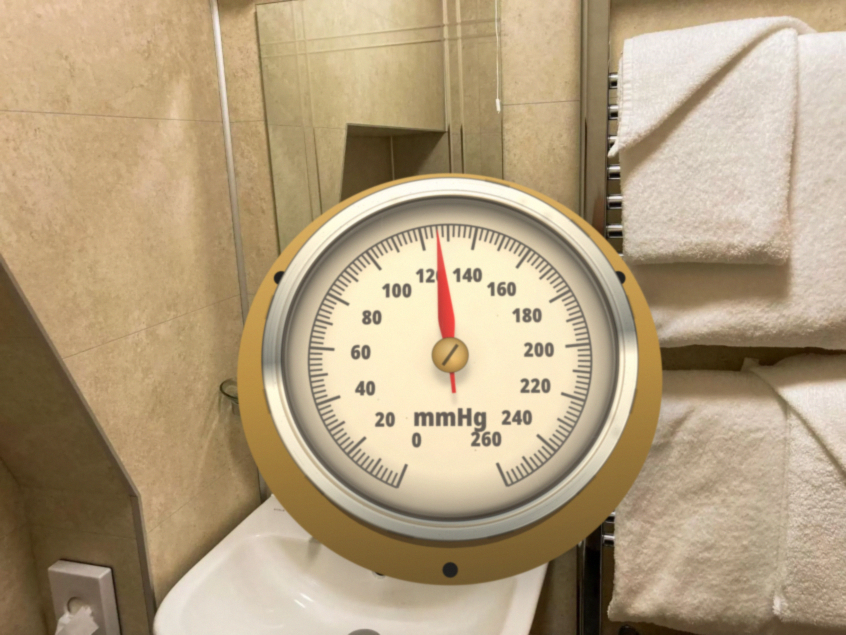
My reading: 126 mmHg
